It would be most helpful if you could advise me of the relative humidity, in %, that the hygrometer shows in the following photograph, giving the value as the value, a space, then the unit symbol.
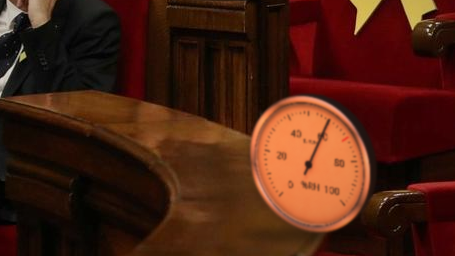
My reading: 60 %
